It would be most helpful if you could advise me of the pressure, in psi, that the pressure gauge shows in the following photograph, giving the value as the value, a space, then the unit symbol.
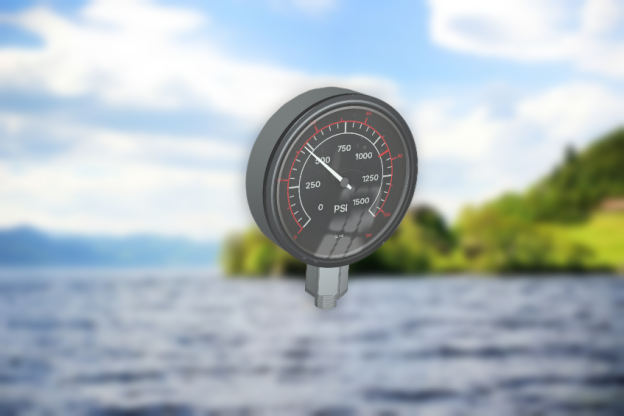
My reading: 475 psi
